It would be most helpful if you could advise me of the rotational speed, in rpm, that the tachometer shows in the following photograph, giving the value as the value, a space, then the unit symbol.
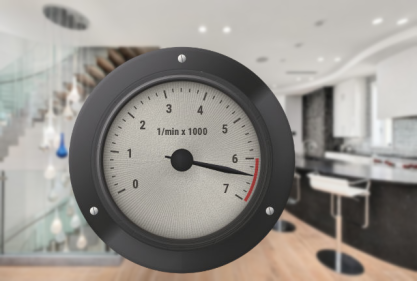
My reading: 6400 rpm
